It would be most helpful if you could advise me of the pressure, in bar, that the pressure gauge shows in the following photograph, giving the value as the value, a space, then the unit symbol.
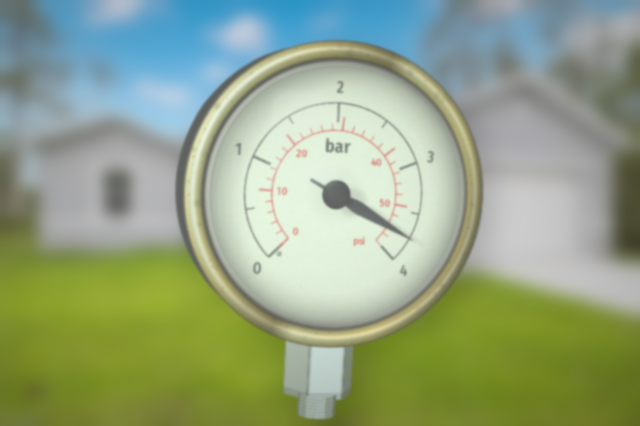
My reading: 3.75 bar
